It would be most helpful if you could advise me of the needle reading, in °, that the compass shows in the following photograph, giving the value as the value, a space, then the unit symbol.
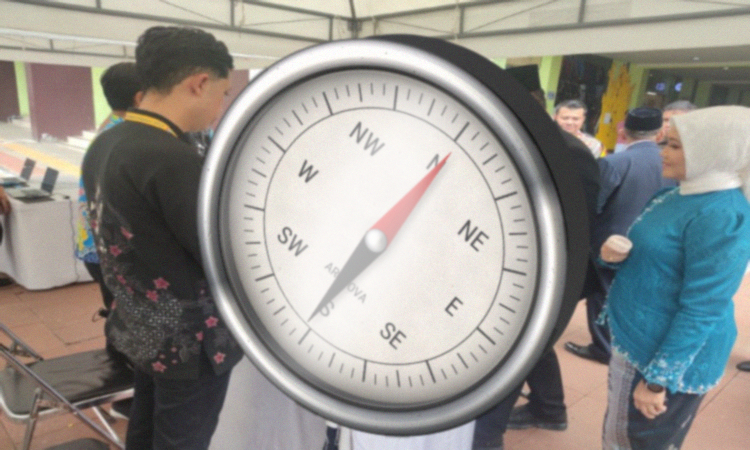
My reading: 2.5 °
